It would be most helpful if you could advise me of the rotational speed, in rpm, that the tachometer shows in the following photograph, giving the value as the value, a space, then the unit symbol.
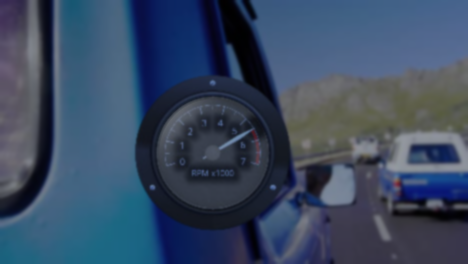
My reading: 5500 rpm
